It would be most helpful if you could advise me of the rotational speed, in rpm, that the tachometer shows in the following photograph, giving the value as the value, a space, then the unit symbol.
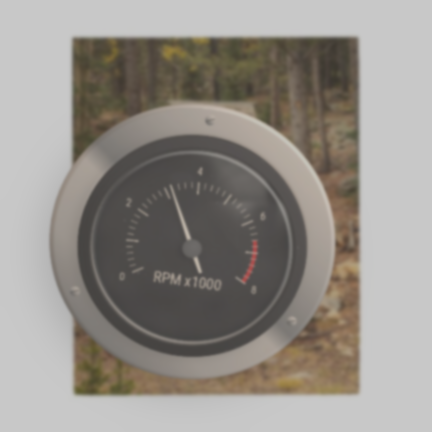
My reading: 3200 rpm
